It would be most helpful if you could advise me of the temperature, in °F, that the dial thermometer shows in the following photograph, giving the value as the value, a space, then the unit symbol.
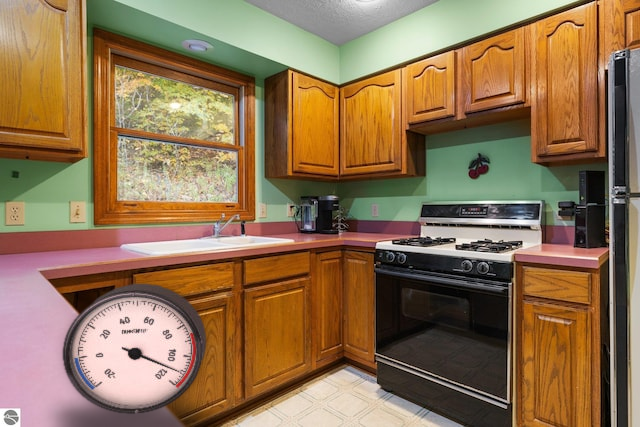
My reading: 110 °F
